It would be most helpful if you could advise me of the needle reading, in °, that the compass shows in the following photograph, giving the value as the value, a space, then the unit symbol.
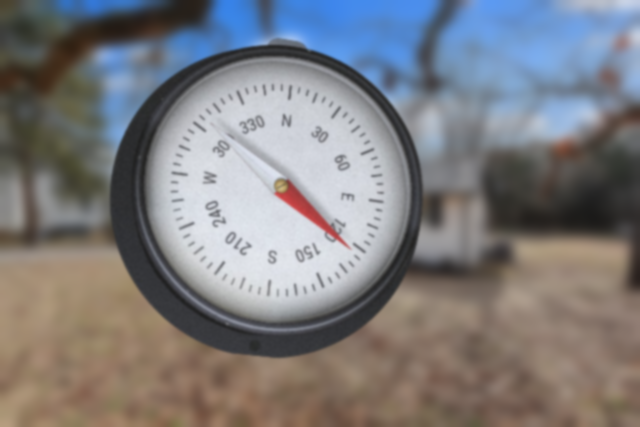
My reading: 125 °
